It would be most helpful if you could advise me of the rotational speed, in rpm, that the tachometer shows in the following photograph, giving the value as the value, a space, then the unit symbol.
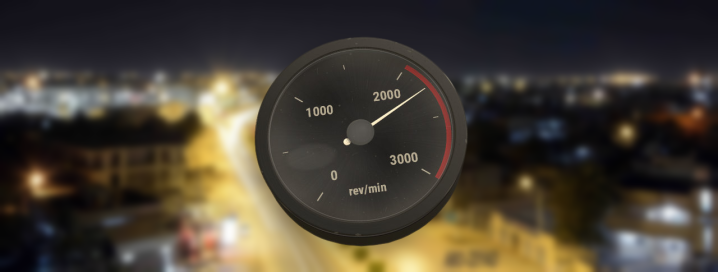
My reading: 2250 rpm
